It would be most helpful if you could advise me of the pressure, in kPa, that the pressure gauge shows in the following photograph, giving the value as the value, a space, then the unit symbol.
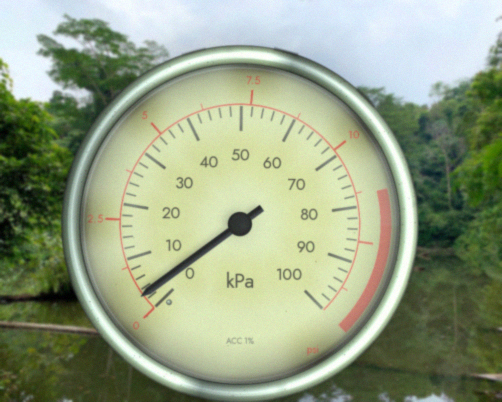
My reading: 3 kPa
